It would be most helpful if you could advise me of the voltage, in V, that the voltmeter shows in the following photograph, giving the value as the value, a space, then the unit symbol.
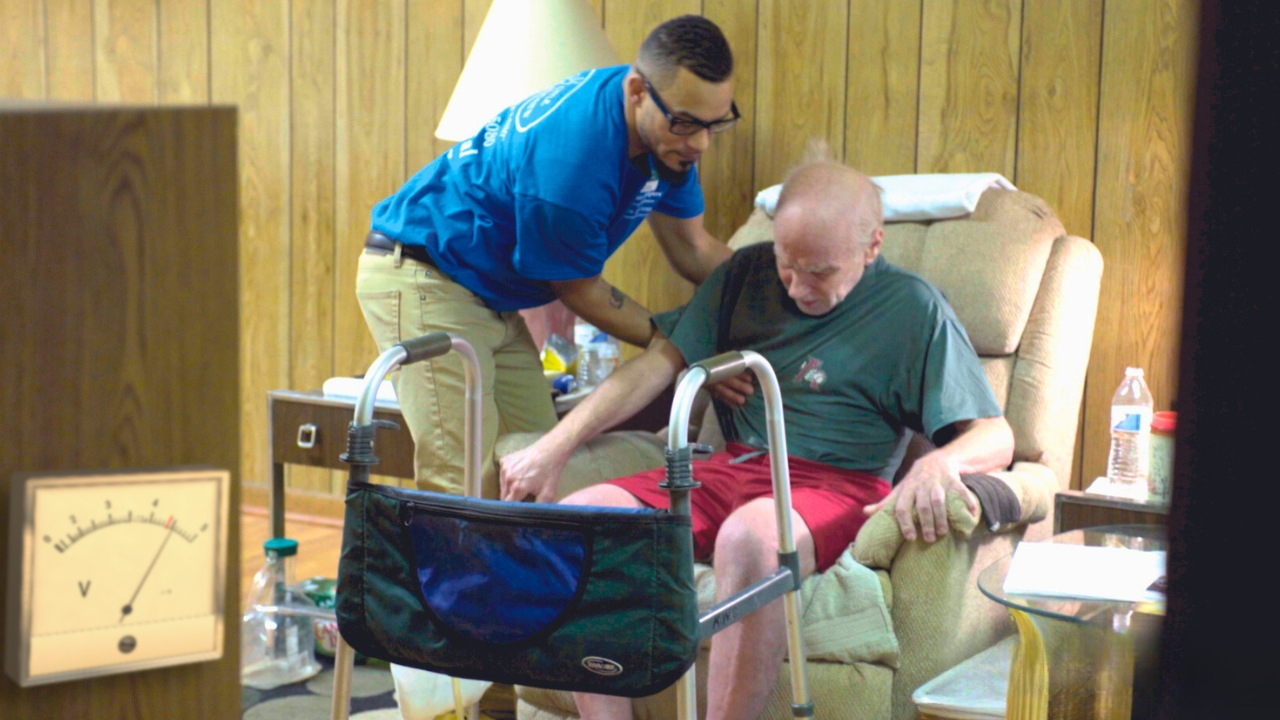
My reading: 4.5 V
